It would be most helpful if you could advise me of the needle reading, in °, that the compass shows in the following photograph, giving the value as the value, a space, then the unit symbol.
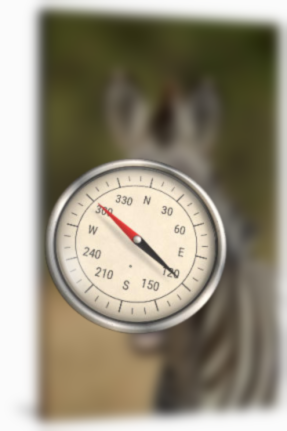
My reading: 300 °
